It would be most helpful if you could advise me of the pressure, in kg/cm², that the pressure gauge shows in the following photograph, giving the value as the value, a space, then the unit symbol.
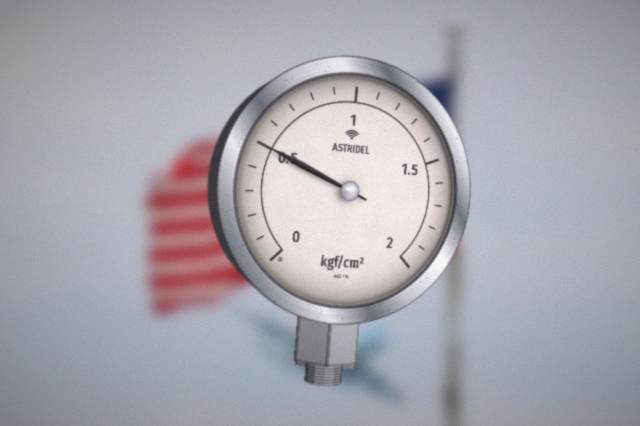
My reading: 0.5 kg/cm²
